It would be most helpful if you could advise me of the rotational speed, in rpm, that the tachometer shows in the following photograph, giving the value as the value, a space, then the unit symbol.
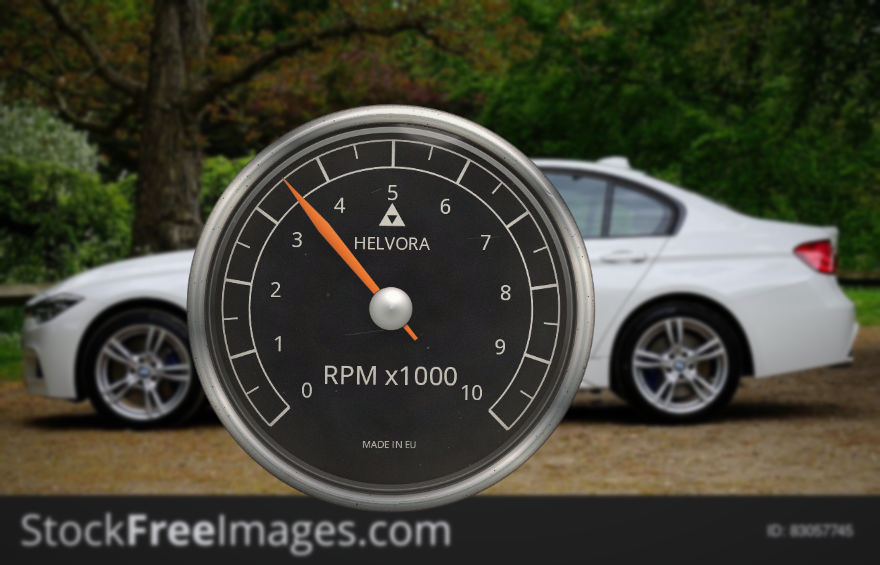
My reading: 3500 rpm
